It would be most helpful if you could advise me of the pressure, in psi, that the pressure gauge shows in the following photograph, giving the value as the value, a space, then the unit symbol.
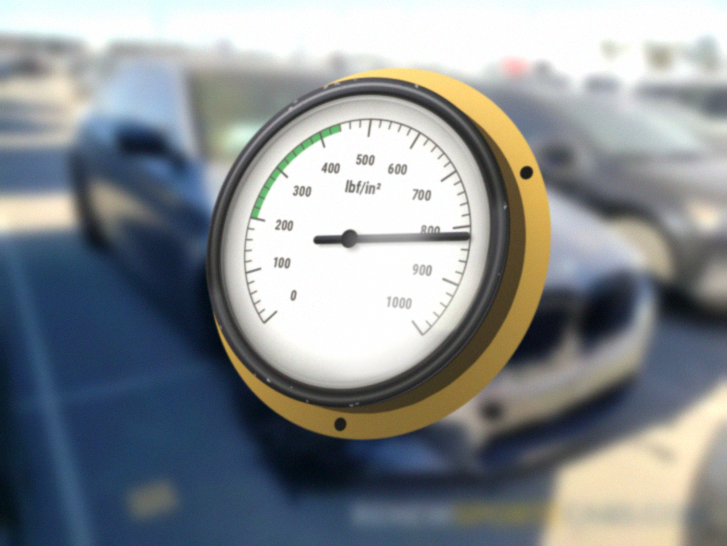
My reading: 820 psi
